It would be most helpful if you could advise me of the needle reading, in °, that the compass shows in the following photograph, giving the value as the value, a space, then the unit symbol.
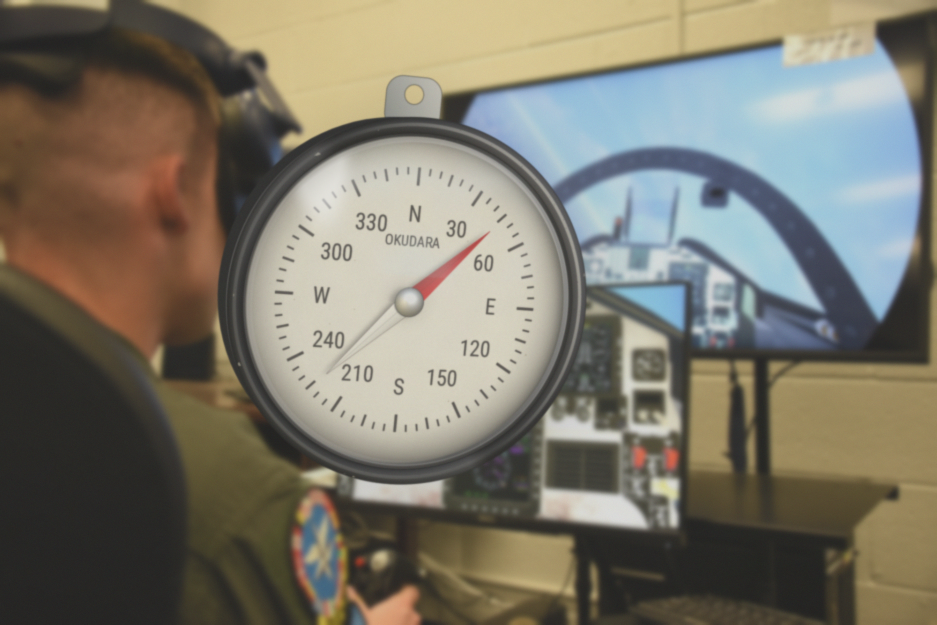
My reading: 45 °
